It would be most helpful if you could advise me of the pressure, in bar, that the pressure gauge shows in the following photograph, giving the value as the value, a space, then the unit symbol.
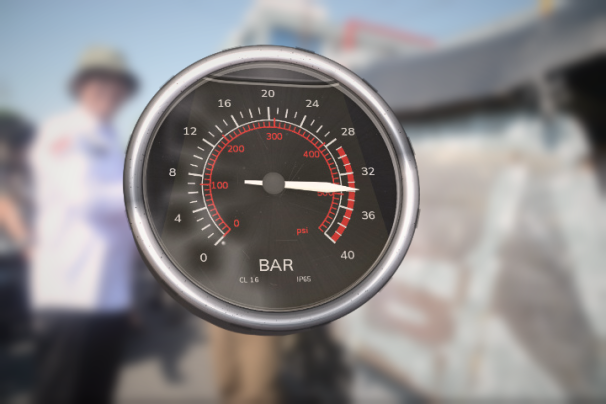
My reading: 34 bar
